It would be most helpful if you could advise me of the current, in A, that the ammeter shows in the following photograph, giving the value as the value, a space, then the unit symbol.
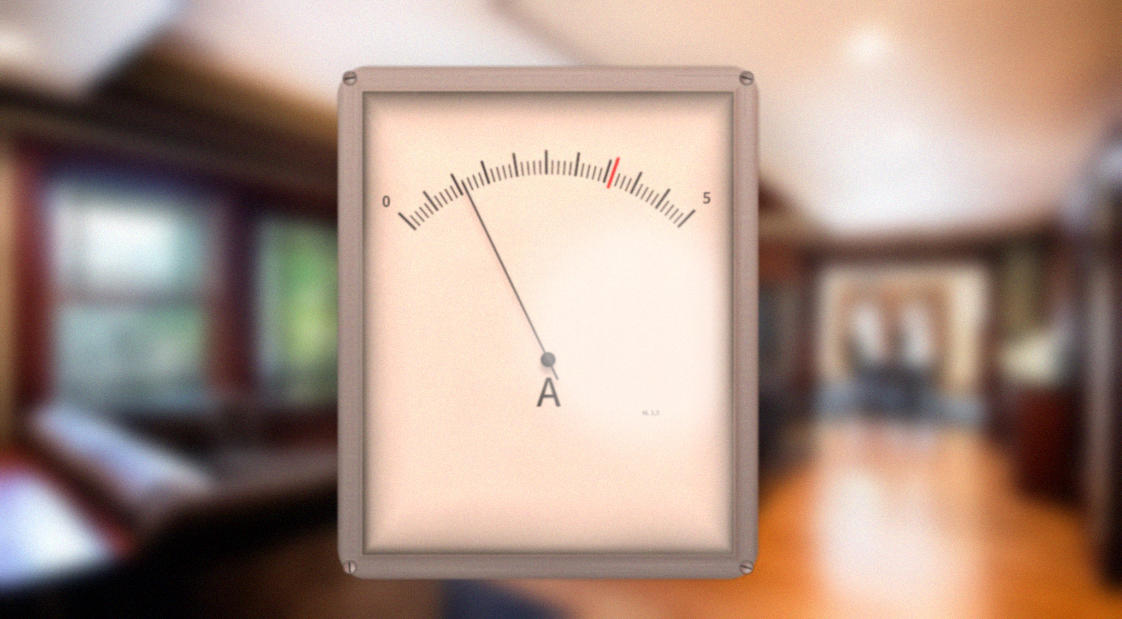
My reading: 1.1 A
